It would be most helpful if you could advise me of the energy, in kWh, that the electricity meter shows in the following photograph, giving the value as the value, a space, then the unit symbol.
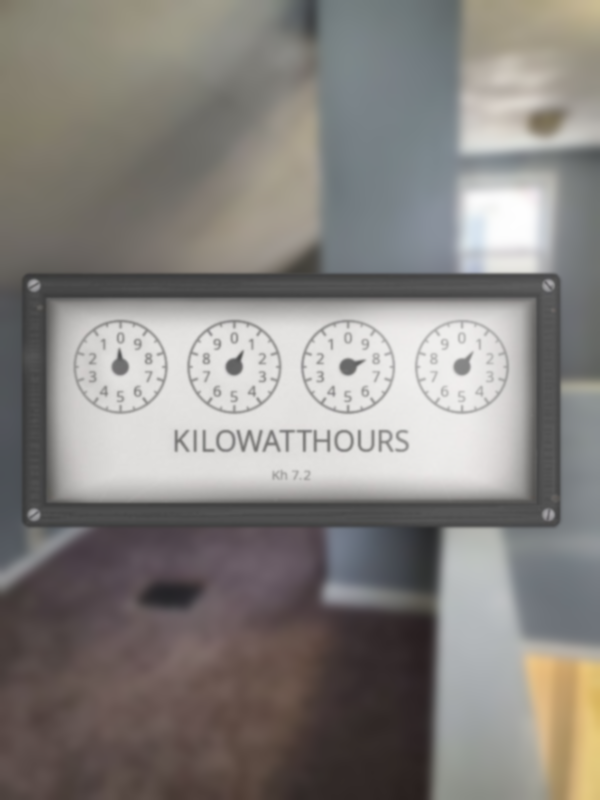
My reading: 81 kWh
